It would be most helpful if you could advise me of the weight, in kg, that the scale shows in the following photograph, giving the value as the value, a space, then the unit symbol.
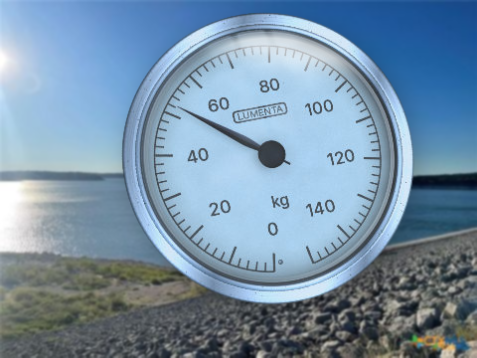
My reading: 52 kg
